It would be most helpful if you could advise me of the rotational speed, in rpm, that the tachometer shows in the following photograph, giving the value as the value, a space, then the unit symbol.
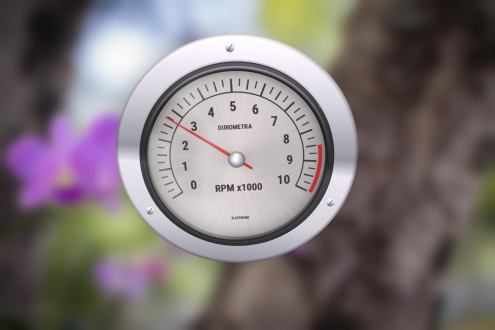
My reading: 2750 rpm
